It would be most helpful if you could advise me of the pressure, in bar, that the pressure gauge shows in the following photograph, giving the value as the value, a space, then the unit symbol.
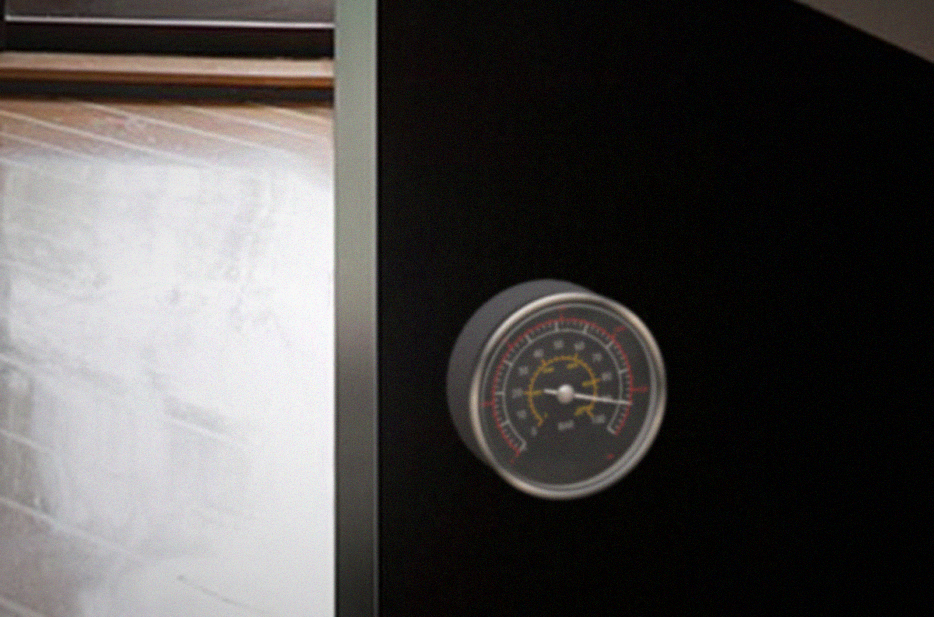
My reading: 90 bar
